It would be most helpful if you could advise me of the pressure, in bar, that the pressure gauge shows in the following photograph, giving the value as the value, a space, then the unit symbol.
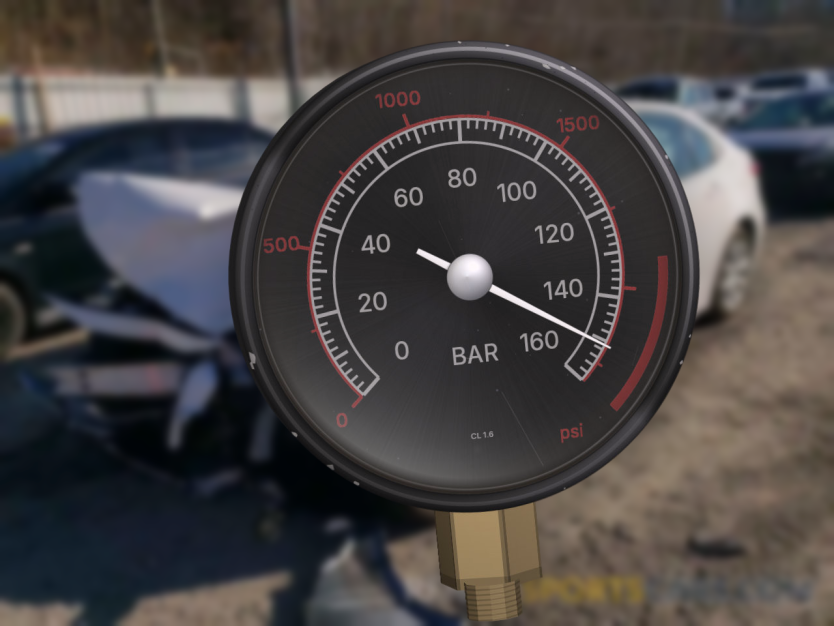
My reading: 151 bar
